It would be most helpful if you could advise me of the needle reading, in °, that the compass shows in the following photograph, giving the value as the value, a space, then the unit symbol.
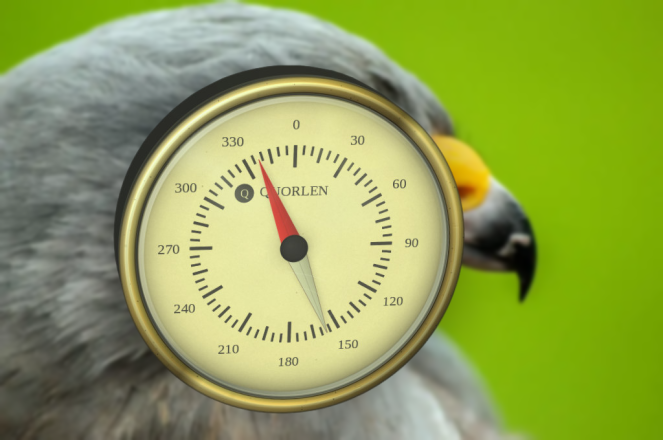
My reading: 337.5 °
